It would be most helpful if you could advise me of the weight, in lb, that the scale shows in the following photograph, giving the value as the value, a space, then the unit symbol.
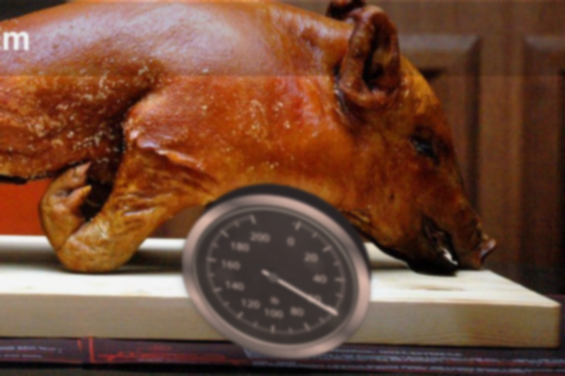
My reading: 60 lb
